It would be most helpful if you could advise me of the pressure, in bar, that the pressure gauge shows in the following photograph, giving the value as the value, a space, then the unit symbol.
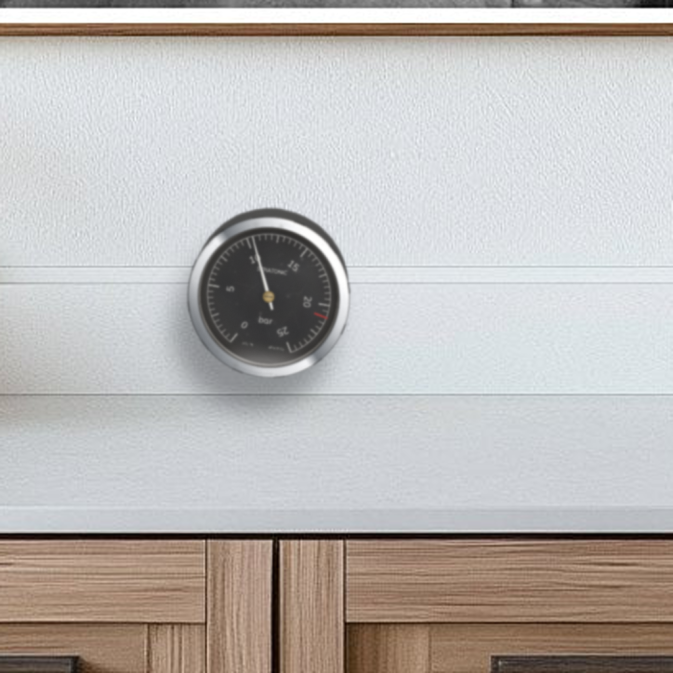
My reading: 10.5 bar
